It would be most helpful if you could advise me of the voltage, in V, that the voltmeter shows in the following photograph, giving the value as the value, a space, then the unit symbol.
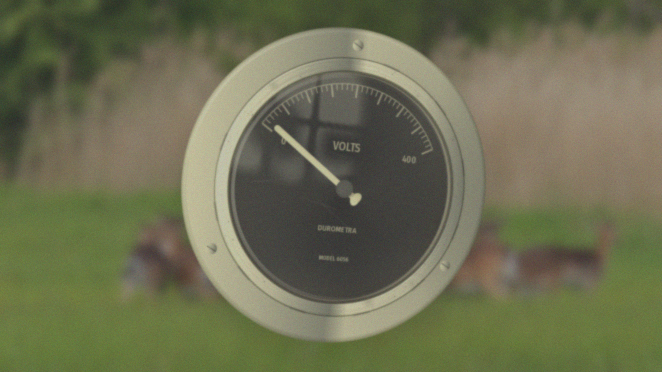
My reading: 10 V
